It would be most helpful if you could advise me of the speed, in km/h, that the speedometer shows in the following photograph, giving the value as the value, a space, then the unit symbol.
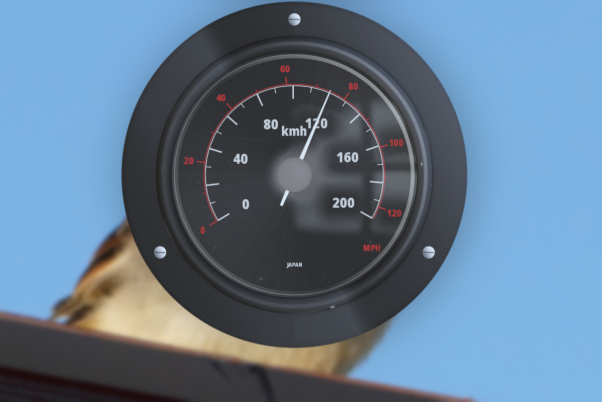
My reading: 120 km/h
